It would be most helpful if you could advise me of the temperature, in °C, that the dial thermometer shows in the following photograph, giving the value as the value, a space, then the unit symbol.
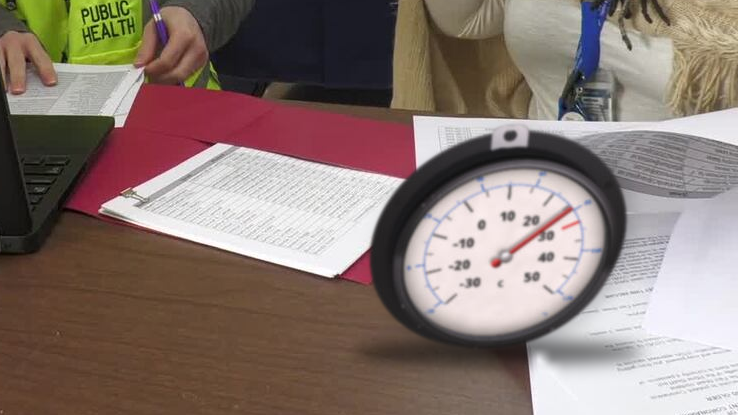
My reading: 25 °C
